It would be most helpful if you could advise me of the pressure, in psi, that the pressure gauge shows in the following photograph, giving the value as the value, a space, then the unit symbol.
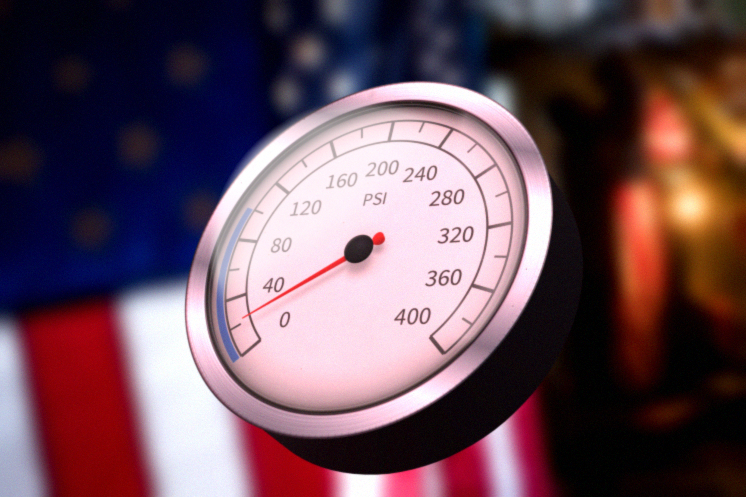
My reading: 20 psi
